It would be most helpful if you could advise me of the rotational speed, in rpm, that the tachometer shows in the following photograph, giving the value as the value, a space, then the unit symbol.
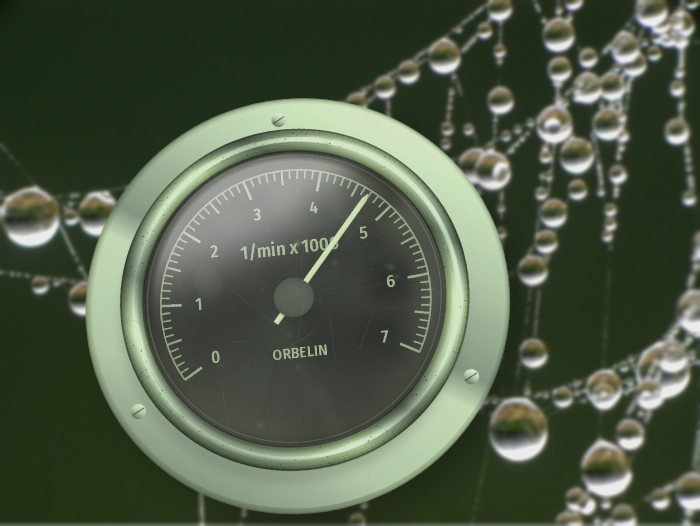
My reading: 4700 rpm
